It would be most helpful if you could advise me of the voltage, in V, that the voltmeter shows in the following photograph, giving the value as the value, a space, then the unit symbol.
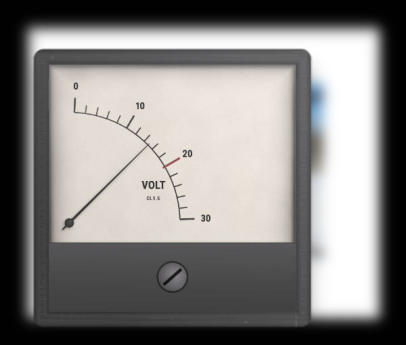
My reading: 15 V
